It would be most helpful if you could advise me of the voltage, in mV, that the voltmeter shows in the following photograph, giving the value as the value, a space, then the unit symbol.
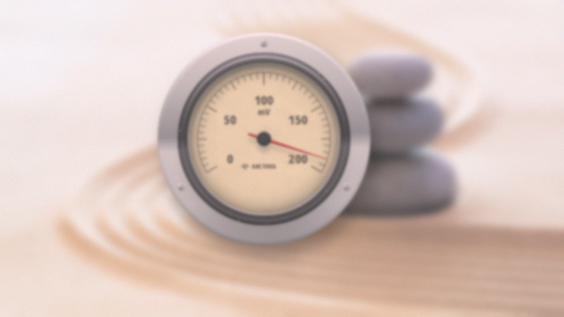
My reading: 190 mV
